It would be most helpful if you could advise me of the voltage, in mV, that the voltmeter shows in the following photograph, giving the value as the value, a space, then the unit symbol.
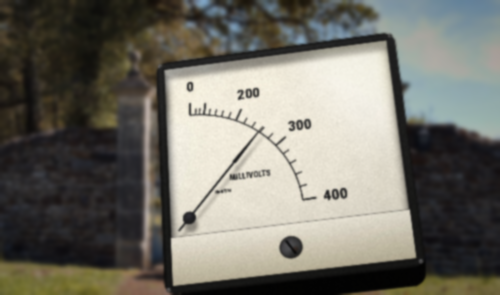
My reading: 260 mV
